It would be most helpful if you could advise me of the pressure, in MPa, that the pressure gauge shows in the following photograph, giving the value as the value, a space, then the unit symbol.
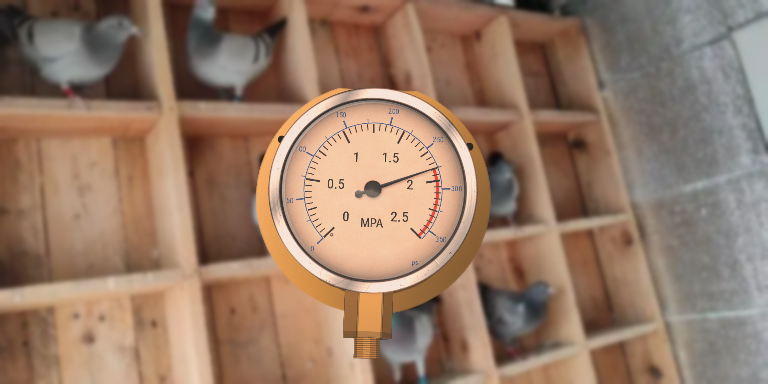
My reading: 1.9 MPa
